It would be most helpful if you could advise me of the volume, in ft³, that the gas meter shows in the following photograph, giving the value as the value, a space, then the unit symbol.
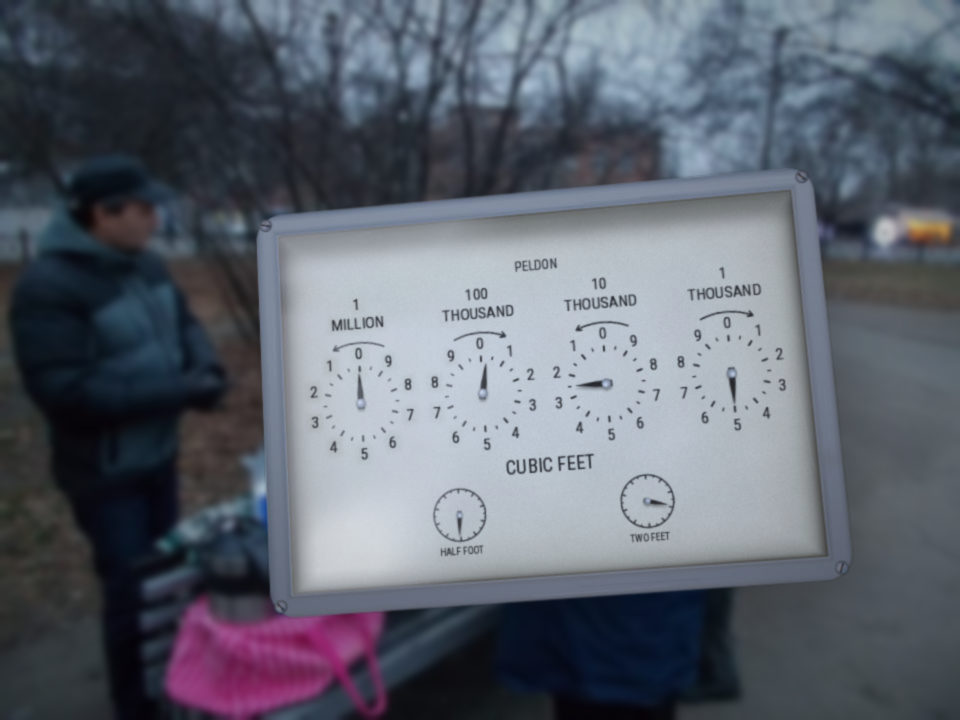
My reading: 2500 ft³
